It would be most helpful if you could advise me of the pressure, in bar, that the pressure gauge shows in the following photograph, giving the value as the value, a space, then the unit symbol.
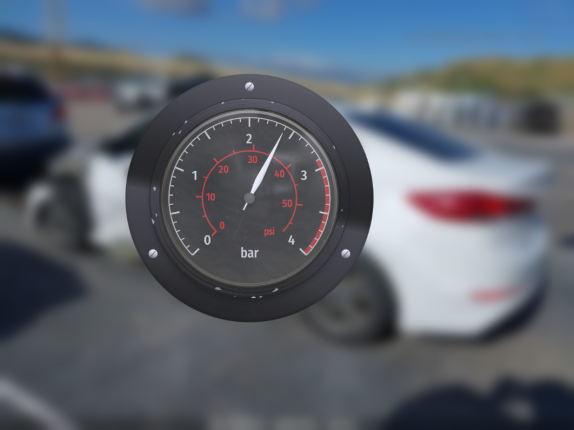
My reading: 2.4 bar
